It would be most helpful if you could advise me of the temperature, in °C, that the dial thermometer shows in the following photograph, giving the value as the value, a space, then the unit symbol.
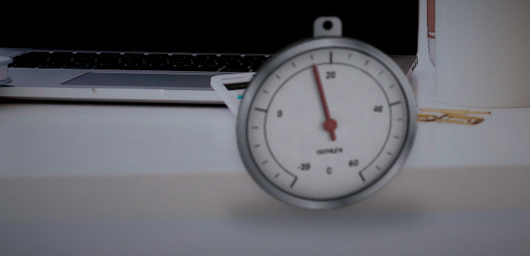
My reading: 16 °C
